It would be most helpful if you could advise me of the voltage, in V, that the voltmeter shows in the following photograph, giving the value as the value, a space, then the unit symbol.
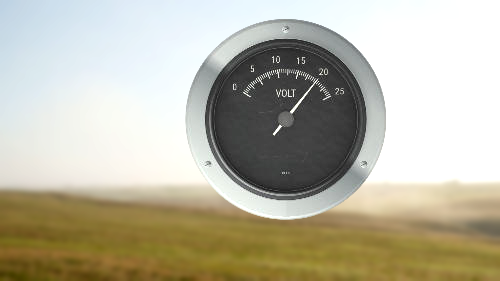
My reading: 20 V
